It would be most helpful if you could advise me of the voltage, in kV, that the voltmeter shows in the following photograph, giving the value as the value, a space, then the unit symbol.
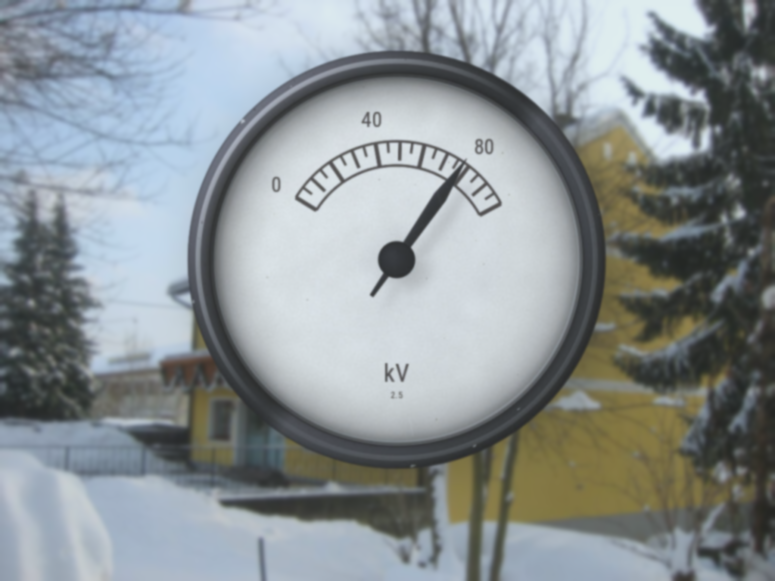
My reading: 77.5 kV
